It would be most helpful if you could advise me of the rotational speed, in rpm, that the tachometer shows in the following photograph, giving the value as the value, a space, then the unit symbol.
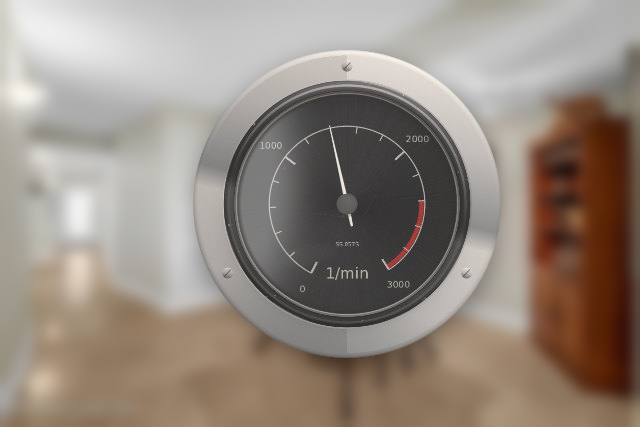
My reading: 1400 rpm
